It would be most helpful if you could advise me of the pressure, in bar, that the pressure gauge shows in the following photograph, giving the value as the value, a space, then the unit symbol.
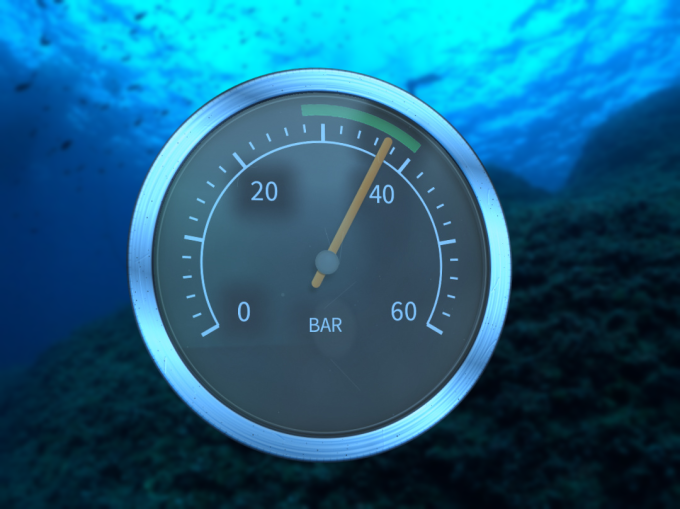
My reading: 37 bar
